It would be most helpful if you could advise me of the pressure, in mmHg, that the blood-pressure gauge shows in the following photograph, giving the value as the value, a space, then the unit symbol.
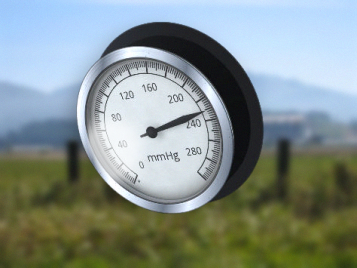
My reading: 230 mmHg
